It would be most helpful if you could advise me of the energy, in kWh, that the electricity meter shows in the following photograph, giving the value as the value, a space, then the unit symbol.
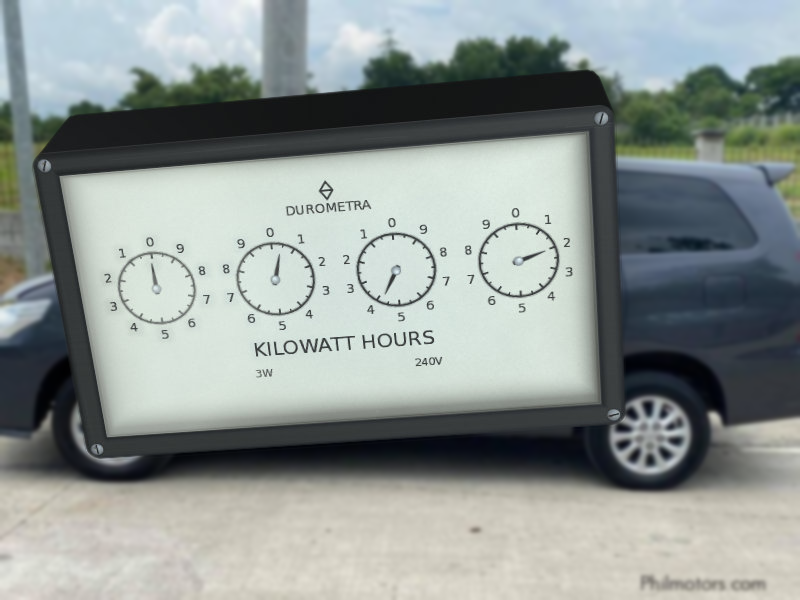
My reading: 42 kWh
